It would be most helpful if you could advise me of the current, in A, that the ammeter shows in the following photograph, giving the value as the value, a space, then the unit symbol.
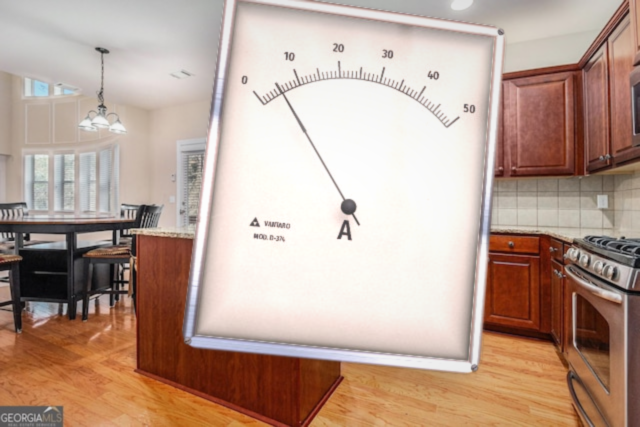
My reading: 5 A
